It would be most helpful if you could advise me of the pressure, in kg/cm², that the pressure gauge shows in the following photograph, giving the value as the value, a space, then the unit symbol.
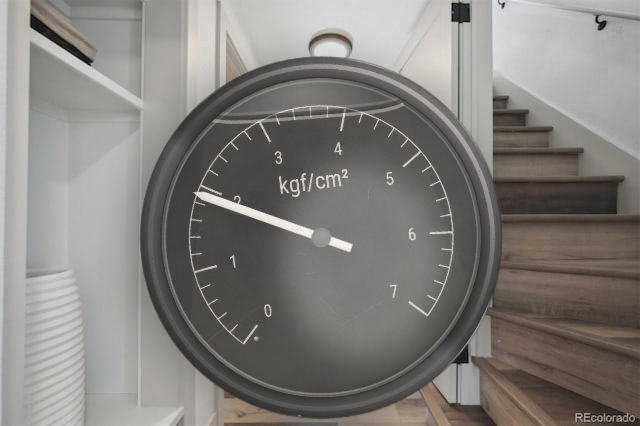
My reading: 1.9 kg/cm²
